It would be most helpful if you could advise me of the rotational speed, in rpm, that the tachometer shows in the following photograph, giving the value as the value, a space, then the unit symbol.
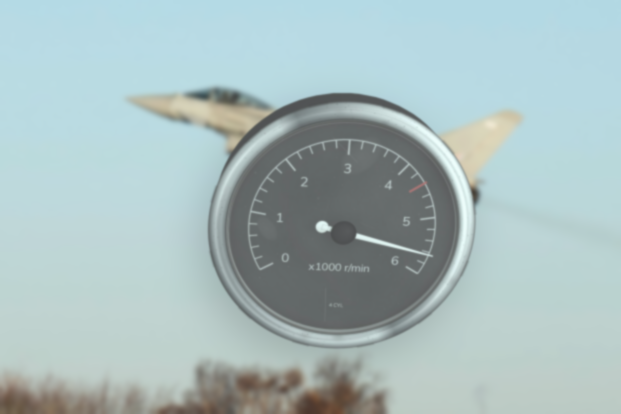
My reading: 5600 rpm
